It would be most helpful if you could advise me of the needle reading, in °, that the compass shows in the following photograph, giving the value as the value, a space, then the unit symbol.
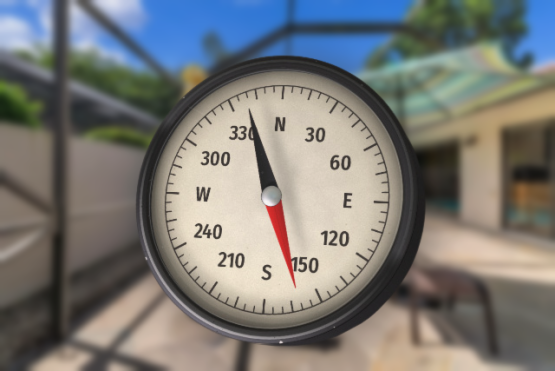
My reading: 160 °
